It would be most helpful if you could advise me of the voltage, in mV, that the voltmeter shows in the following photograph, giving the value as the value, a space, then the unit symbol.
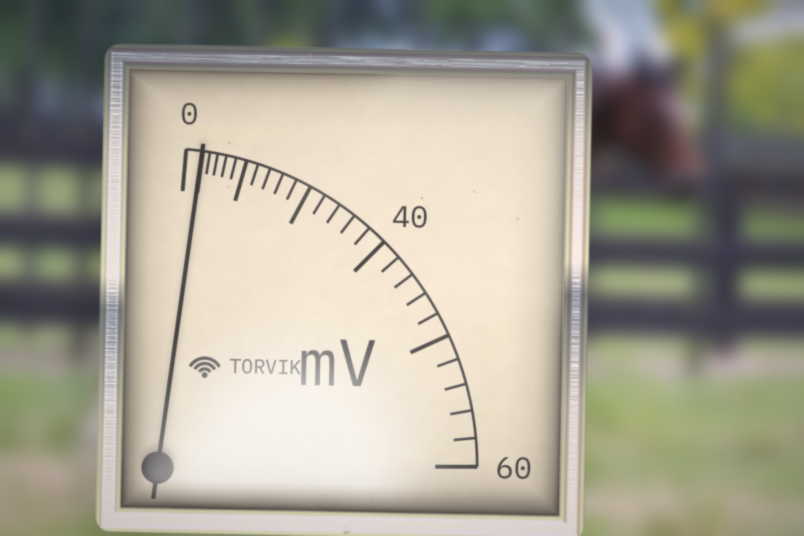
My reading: 10 mV
